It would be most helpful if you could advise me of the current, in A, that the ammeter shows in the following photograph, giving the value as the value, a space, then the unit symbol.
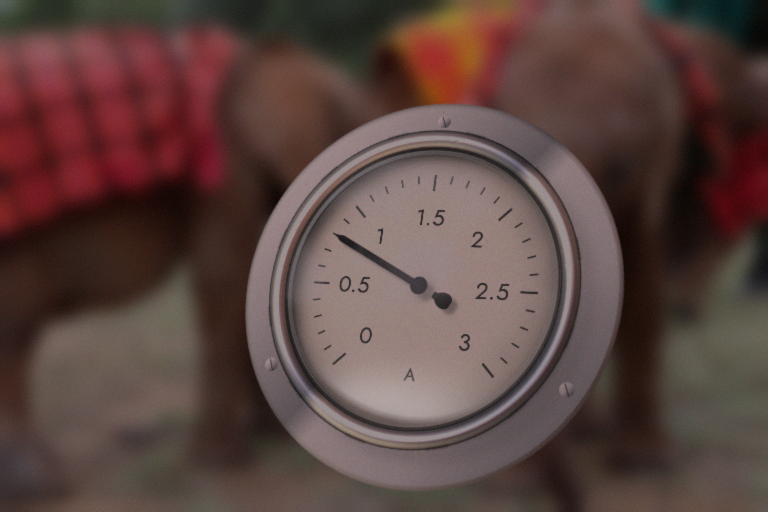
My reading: 0.8 A
